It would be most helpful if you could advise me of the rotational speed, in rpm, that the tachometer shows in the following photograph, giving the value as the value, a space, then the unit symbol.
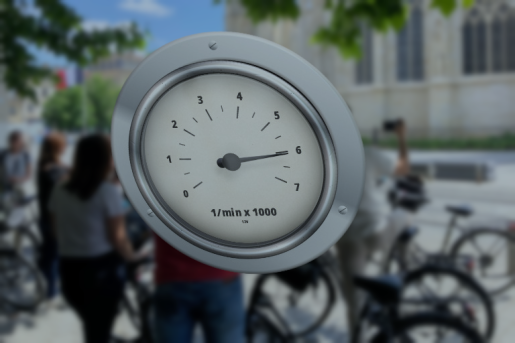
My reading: 6000 rpm
